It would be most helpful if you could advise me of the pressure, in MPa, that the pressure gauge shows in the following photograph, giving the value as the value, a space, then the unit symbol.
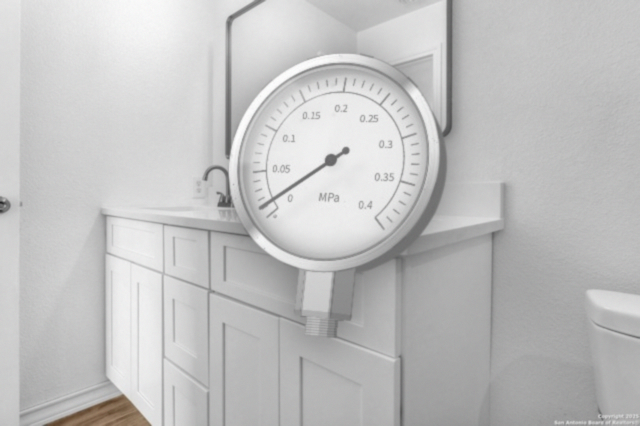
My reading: 0.01 MPa
